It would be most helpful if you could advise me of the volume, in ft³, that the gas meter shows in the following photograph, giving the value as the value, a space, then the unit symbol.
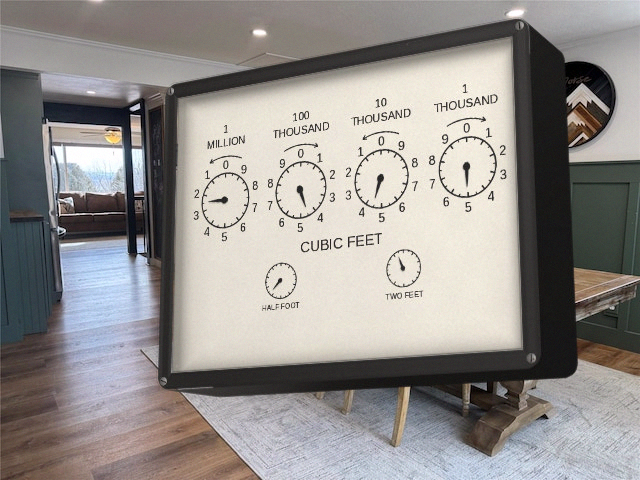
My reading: 244500 ft³
